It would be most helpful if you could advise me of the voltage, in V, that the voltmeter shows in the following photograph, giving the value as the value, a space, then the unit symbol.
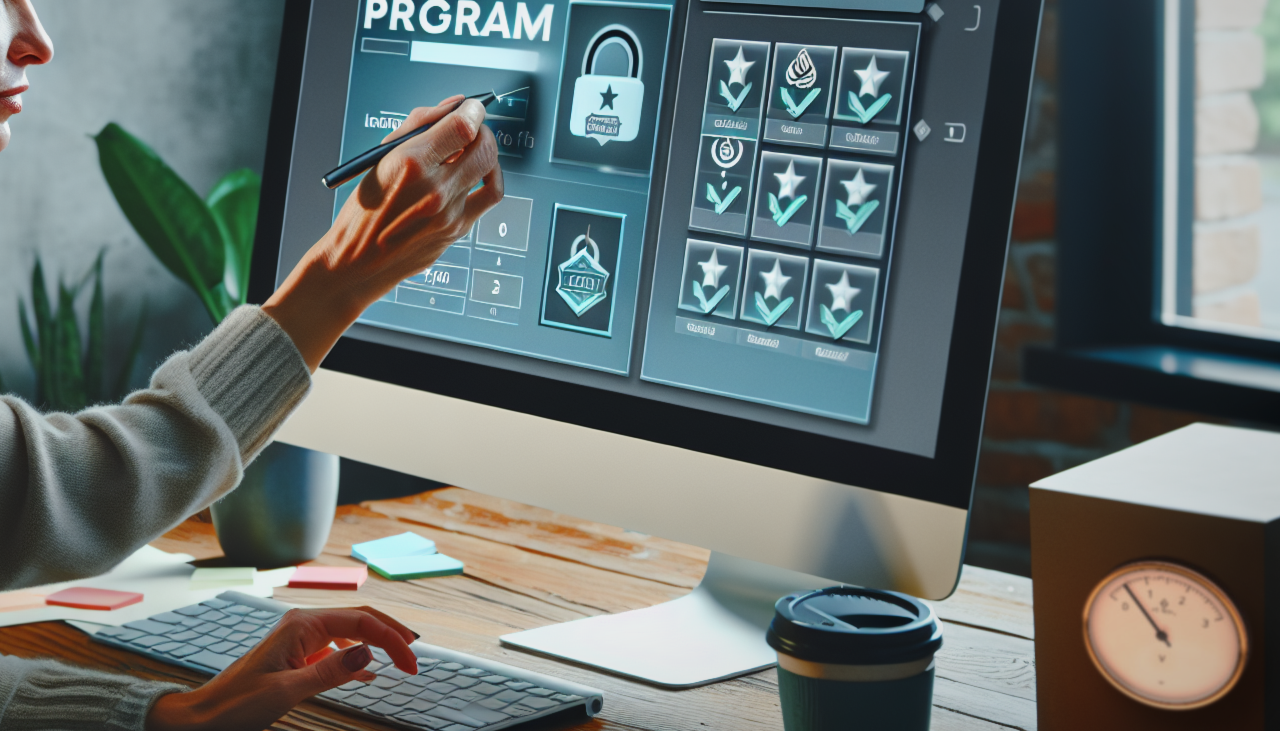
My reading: 0.5 V
